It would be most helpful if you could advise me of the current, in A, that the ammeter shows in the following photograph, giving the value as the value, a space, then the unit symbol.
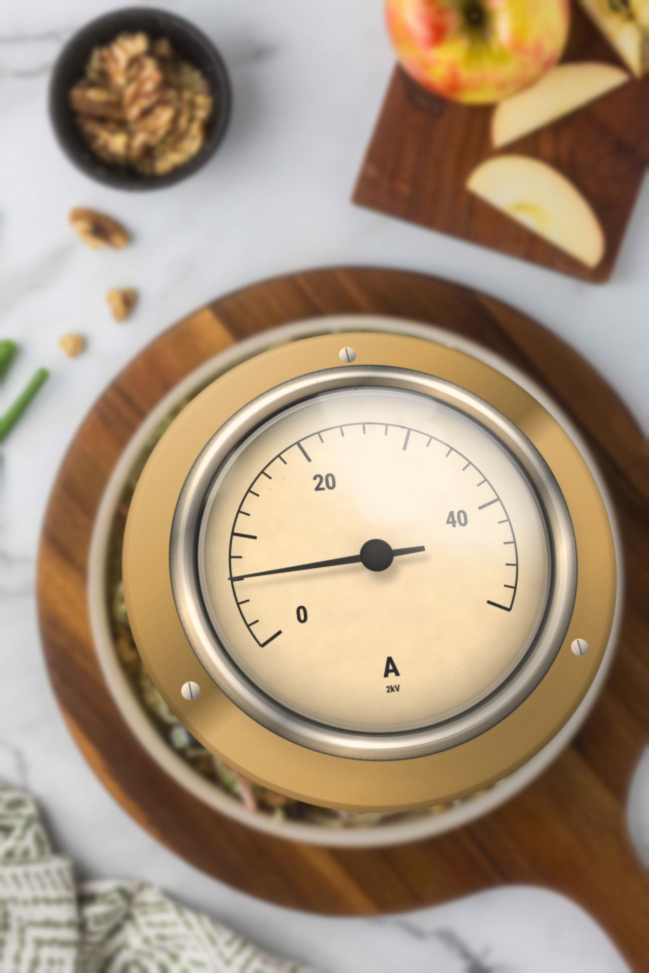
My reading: 6 A
